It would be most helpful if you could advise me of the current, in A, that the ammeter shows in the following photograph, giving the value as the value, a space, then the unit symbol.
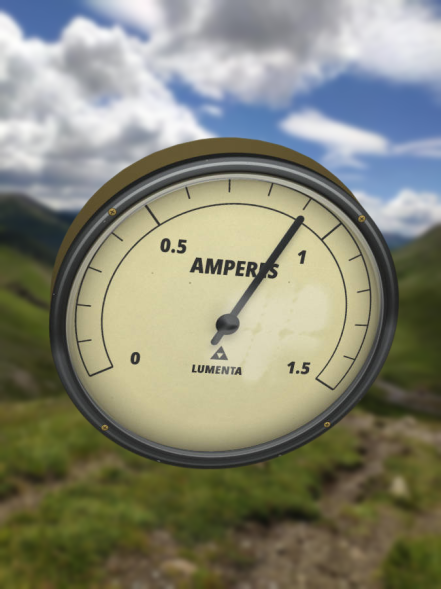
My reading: 0.9 A
